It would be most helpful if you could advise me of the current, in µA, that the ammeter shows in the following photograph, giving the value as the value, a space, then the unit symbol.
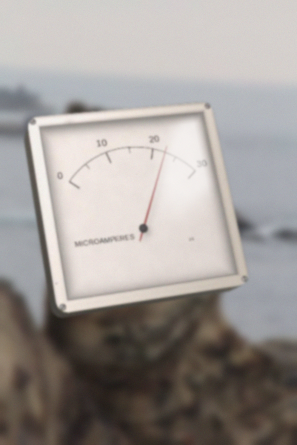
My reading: 22.5 µA
